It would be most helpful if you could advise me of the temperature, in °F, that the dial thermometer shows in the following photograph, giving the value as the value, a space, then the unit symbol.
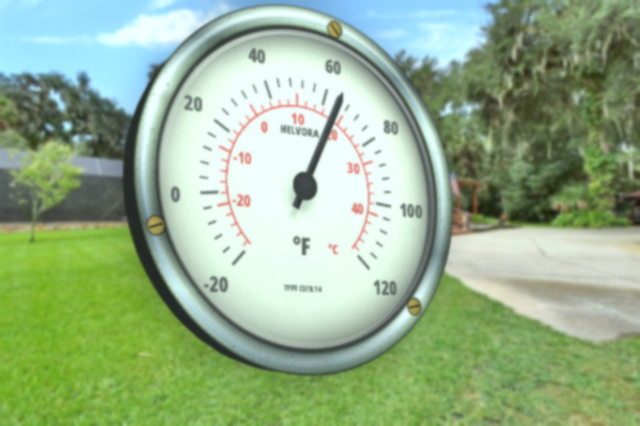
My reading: 64 °F
